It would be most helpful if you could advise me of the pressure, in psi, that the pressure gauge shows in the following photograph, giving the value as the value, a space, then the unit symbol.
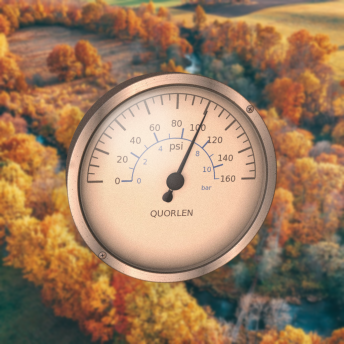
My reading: 100 psi
